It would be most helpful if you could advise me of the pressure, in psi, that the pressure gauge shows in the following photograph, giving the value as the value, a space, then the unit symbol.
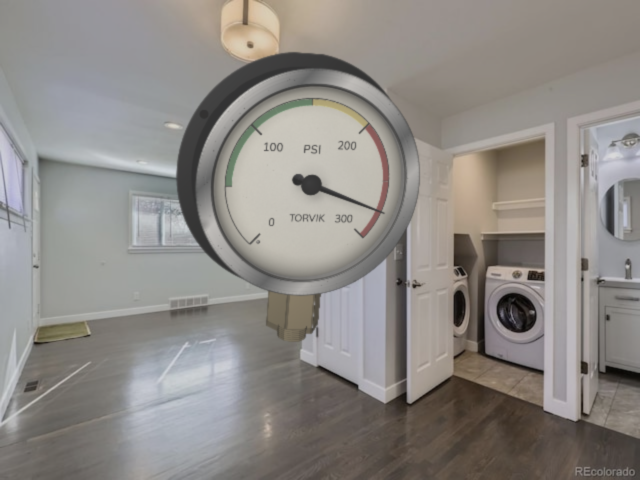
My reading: 275 psi
